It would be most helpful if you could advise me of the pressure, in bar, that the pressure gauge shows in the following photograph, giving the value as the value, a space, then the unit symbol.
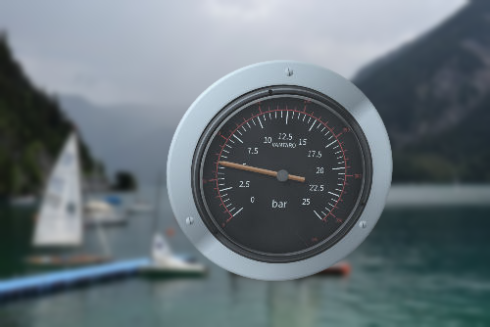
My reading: 5 bar
